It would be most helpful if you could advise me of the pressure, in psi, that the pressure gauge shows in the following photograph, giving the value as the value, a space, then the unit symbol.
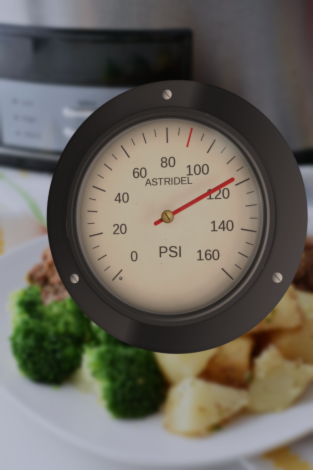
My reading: 117.5 psi
